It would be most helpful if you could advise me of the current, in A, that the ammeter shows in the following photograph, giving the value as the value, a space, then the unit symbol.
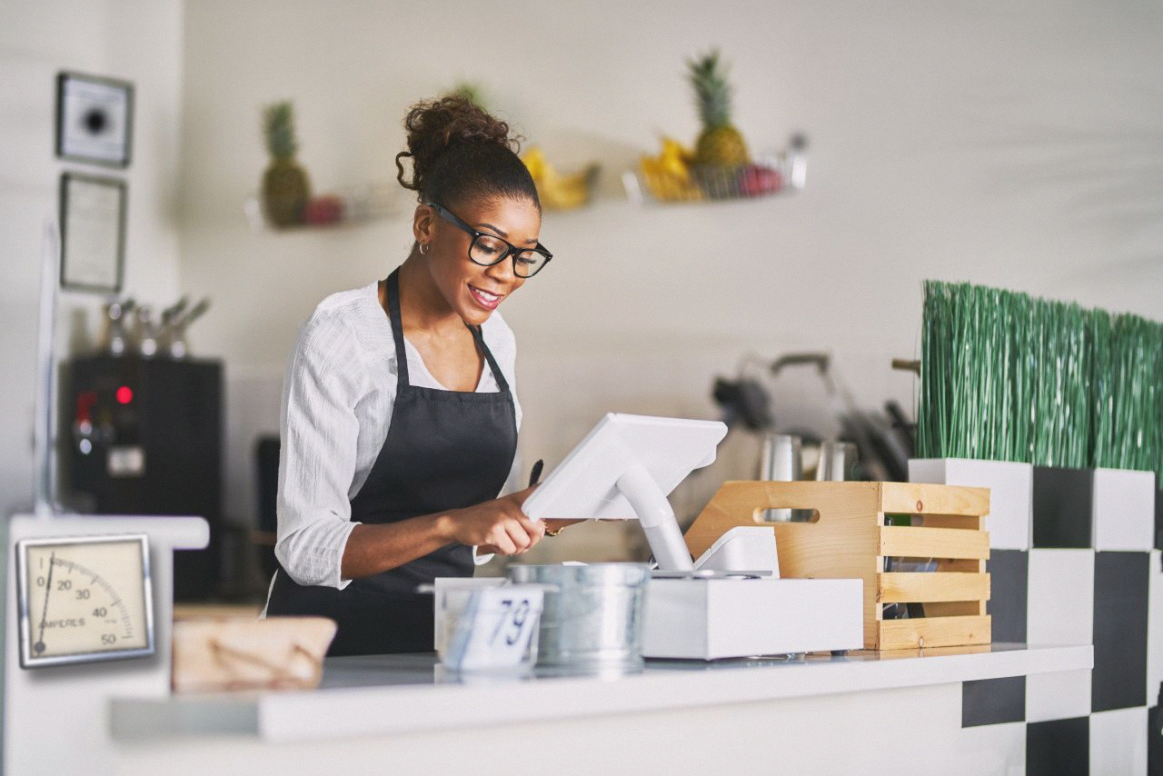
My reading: 10 A
